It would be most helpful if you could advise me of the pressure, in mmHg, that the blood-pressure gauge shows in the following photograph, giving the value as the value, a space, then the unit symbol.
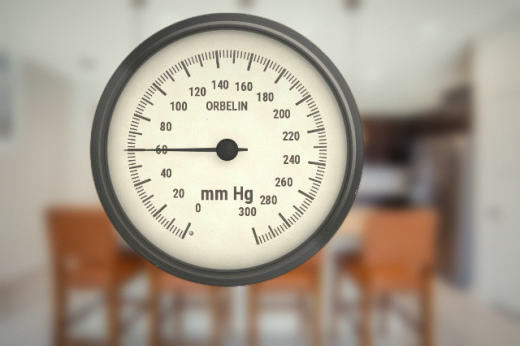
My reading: 60 mmHg
